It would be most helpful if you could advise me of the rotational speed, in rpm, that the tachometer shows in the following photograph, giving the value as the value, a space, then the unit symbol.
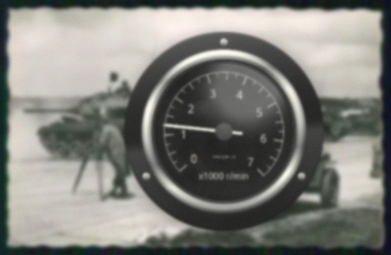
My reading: 1250 rpm
